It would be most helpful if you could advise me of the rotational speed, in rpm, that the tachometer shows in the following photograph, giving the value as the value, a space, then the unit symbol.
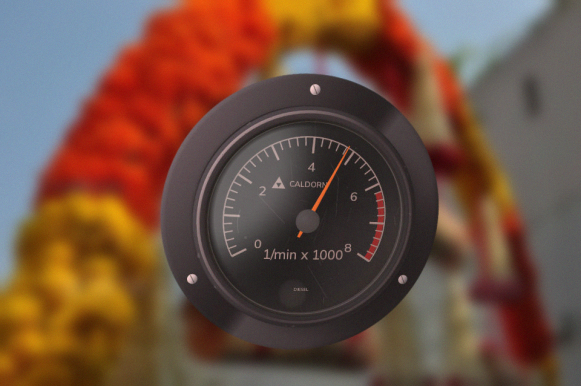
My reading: 4800 rpm
